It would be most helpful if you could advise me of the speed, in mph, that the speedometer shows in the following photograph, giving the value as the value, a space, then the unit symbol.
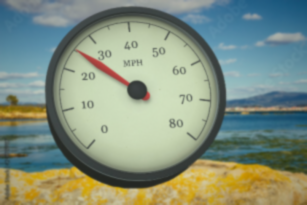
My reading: 25 mph
